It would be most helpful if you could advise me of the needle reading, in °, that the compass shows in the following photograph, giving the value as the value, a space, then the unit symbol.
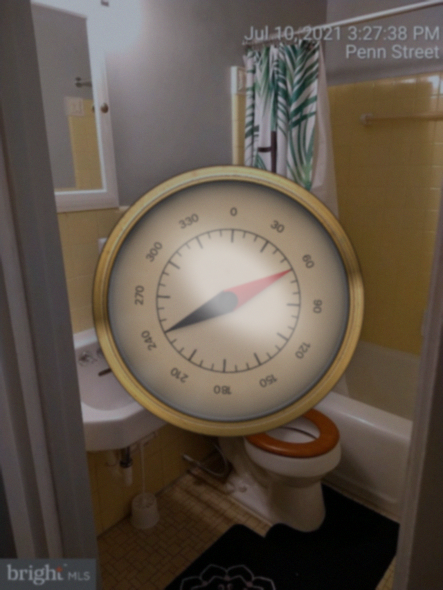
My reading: 60 °
